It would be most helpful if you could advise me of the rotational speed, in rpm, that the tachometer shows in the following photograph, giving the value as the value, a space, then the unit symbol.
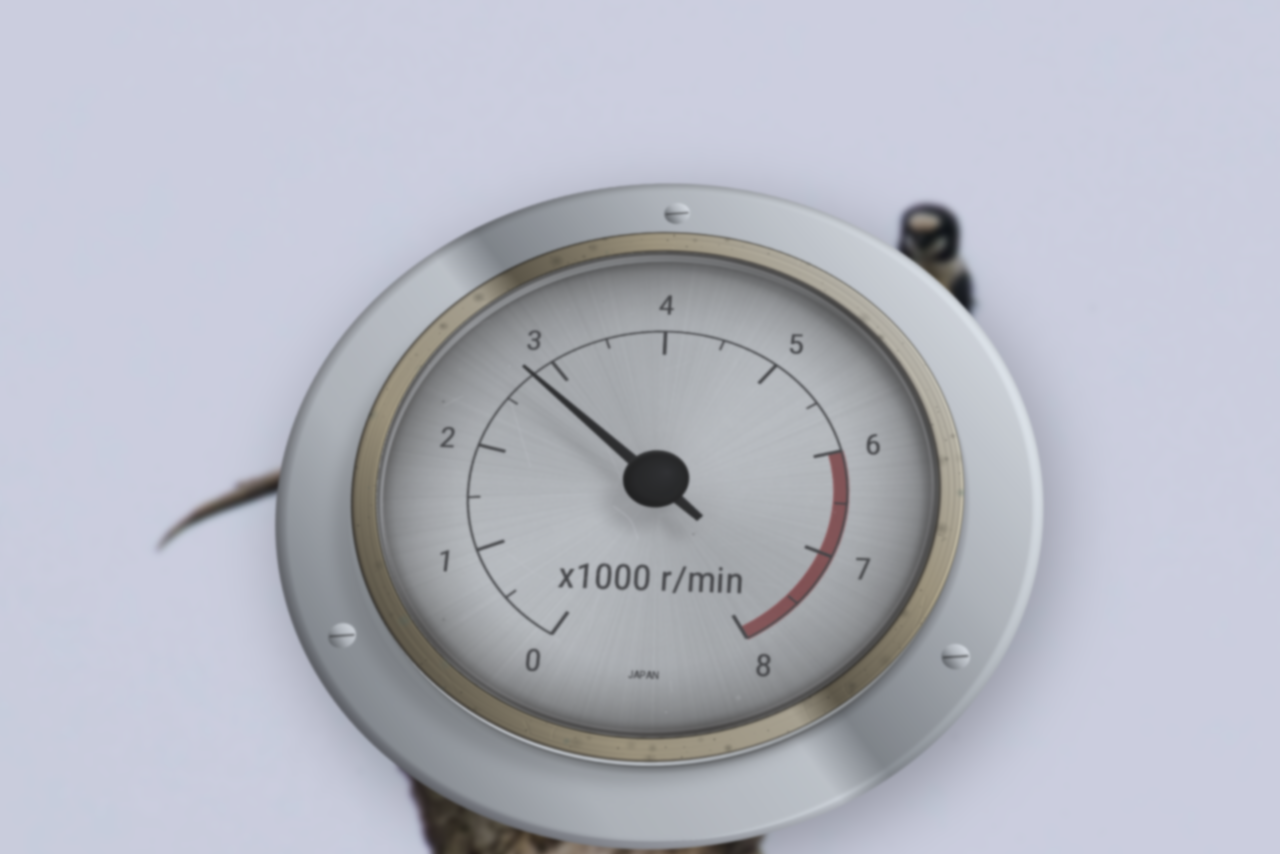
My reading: 2750 rpm
